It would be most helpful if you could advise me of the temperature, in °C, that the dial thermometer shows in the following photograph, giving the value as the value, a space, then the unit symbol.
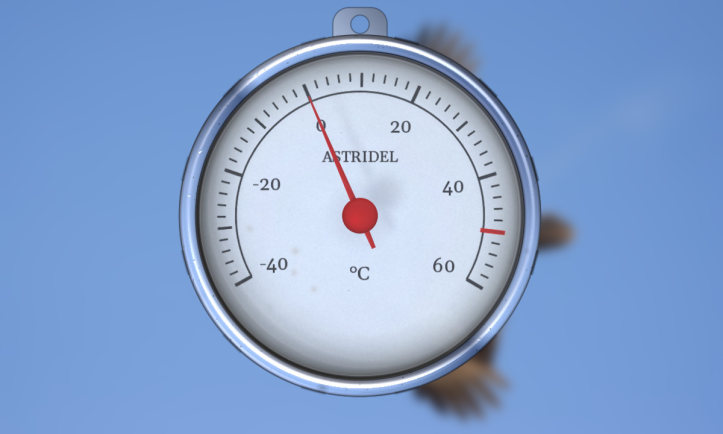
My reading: 0 °C
